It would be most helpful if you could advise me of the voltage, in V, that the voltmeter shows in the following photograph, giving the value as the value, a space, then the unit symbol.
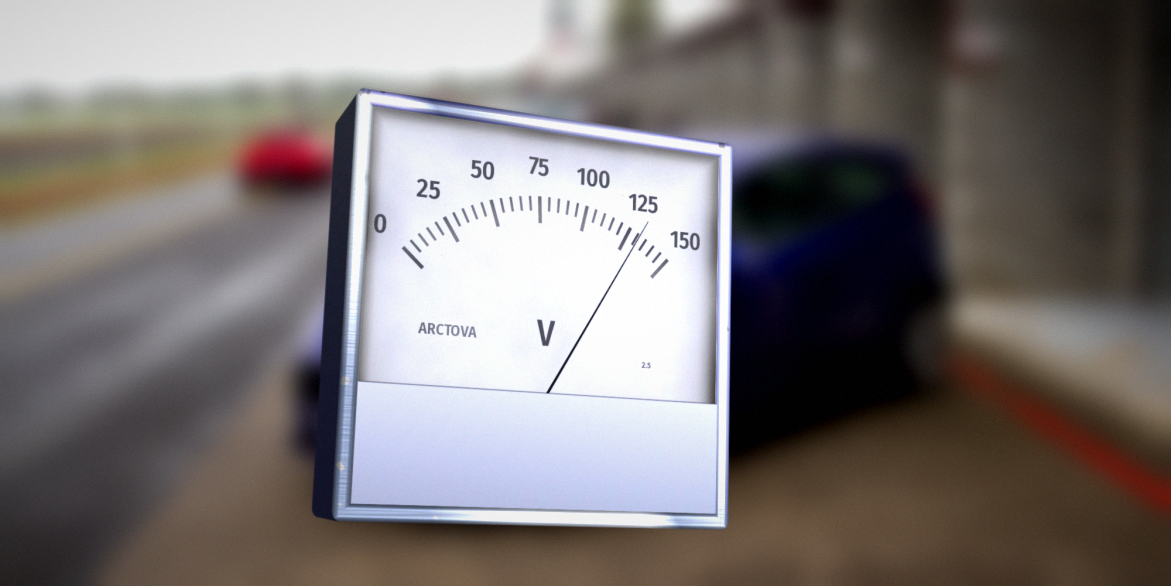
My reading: 130 V
